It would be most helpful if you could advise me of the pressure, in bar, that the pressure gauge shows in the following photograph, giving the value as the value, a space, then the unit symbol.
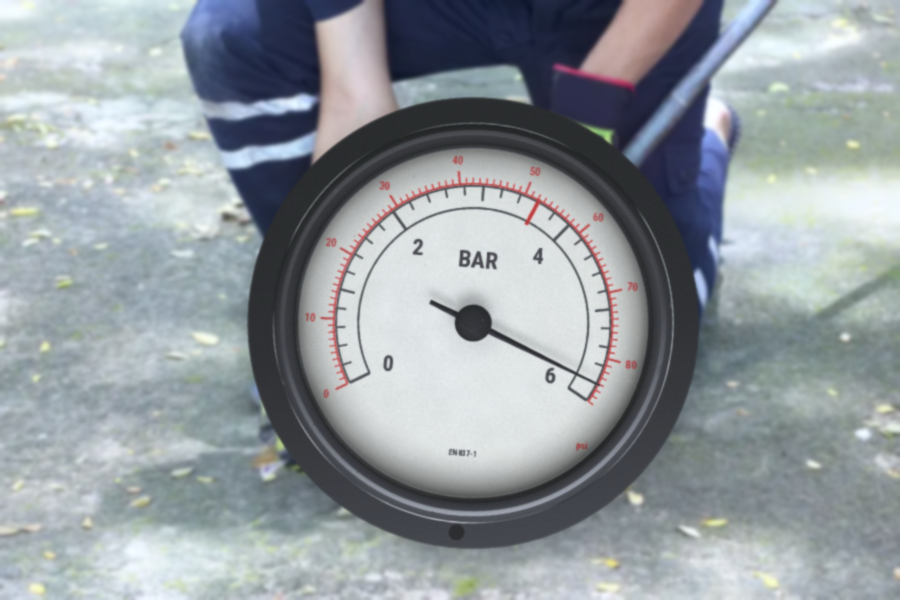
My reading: 5.8 bar
